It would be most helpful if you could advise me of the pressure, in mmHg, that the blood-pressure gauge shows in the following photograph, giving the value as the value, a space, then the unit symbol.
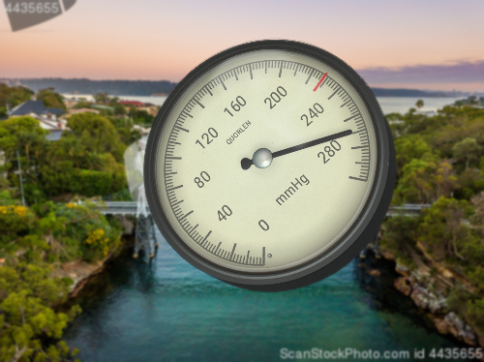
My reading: 270 mmHg
